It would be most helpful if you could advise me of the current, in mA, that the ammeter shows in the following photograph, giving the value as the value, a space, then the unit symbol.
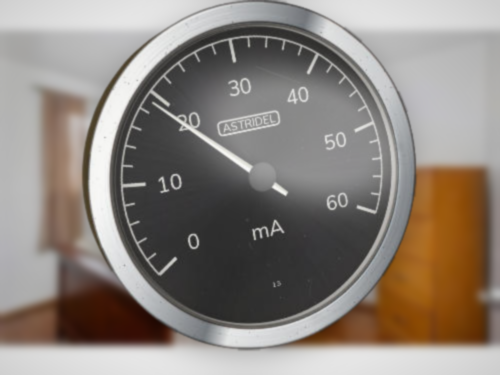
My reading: 19 mA
